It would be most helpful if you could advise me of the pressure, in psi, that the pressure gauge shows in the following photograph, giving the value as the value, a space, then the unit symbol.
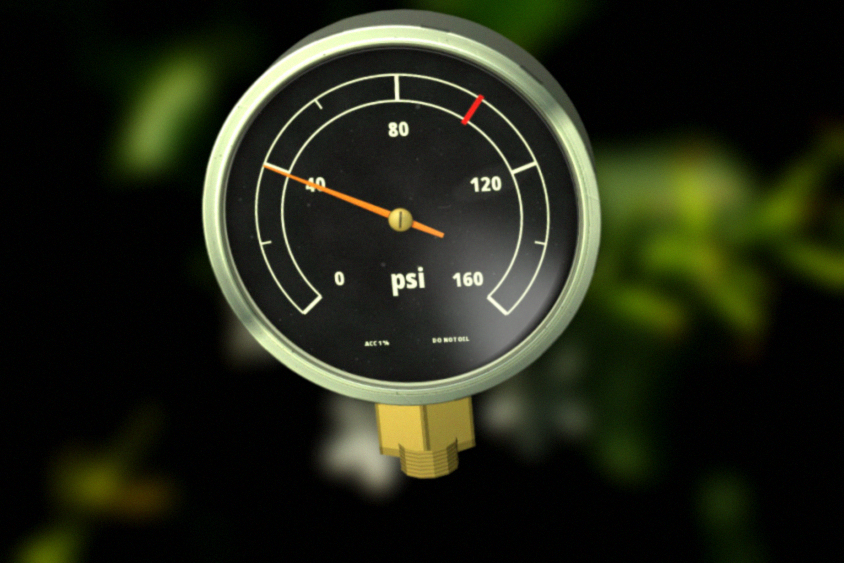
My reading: 40 psi
